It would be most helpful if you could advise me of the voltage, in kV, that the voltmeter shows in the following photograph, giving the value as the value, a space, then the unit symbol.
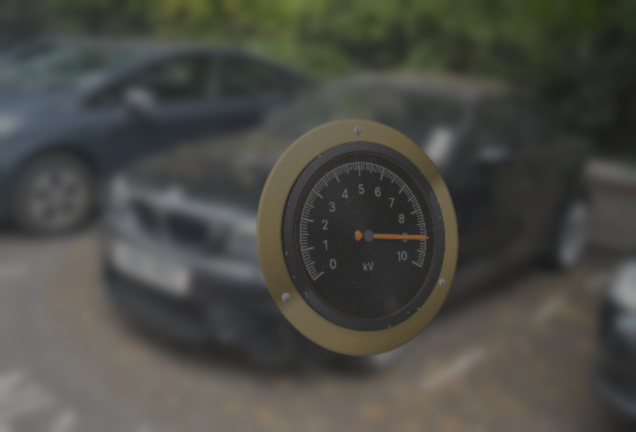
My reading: 9 kV
